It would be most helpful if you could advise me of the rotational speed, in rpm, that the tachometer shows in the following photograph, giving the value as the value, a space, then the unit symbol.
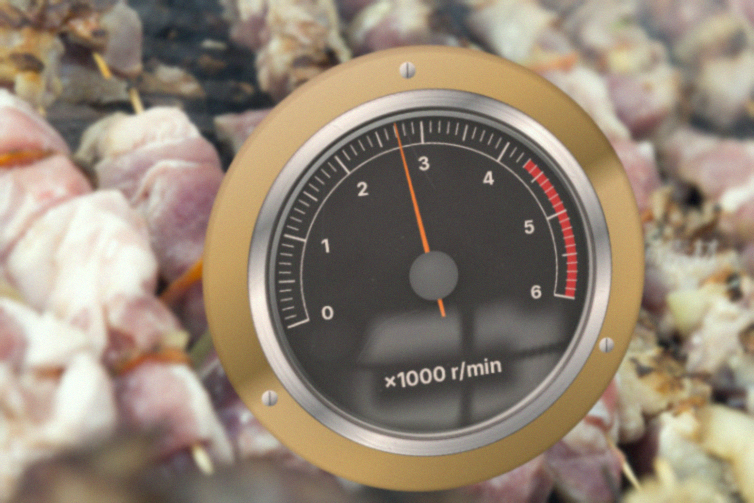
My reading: 2700 rpm
